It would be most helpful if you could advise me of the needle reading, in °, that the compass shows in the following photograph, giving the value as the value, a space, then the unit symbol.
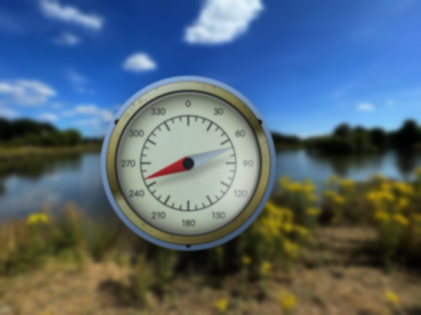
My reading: 250 °
